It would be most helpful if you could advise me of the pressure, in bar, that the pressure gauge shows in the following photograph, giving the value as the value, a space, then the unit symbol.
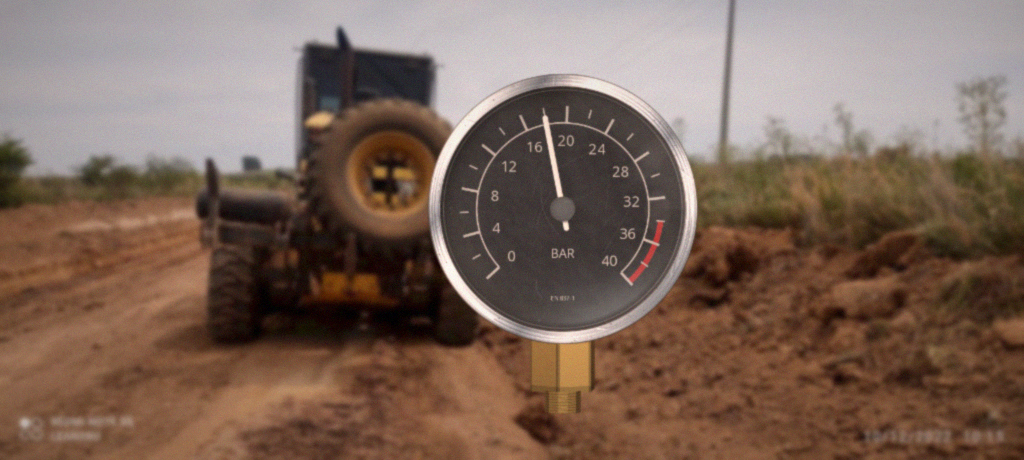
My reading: 18 bar
